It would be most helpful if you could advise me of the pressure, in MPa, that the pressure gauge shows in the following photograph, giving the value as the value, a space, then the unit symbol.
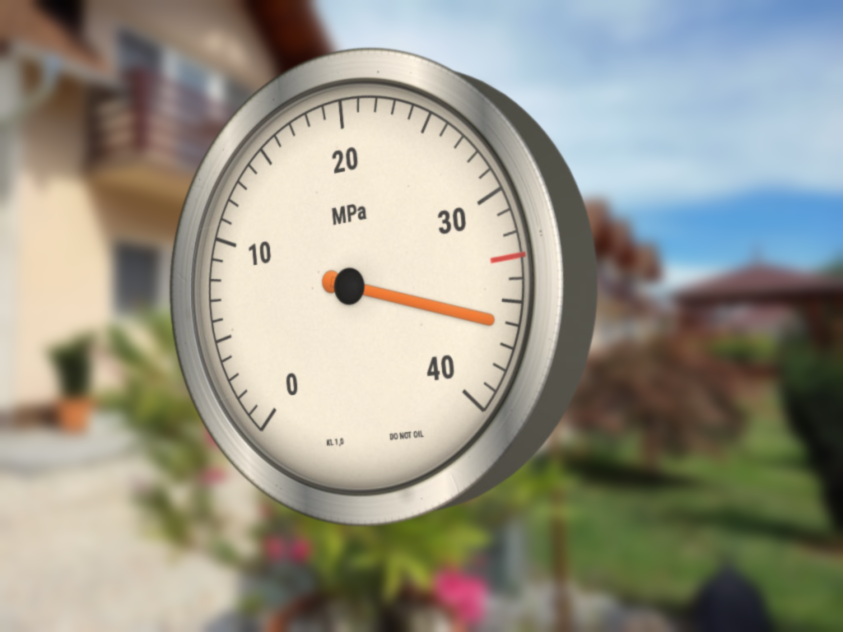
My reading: 36 MPa
